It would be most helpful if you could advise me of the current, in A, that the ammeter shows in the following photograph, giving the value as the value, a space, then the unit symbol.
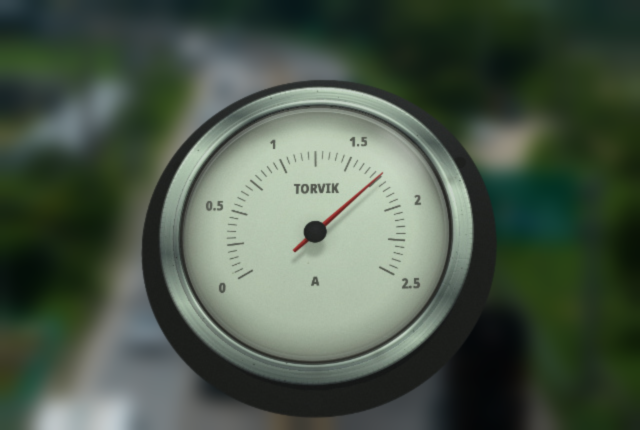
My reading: 1.75 A
